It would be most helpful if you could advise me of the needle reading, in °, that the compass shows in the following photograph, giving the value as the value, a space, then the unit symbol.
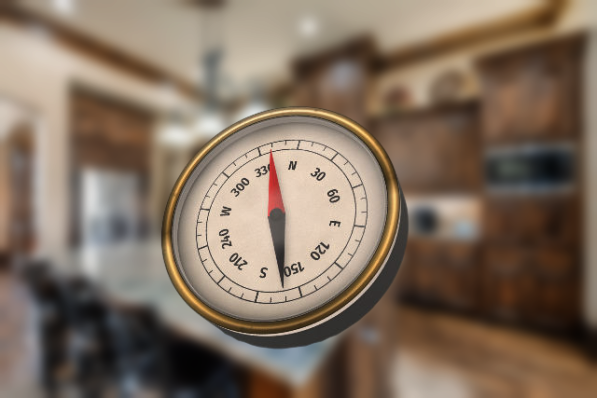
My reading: 340 °
